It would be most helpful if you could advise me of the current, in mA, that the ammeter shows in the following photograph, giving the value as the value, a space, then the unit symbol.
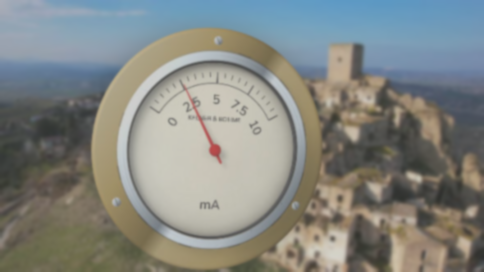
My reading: 2.5 mA
